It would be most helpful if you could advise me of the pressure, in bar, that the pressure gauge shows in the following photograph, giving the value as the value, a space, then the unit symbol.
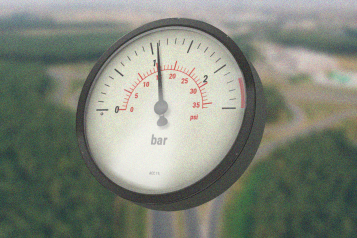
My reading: 1.1 bar
